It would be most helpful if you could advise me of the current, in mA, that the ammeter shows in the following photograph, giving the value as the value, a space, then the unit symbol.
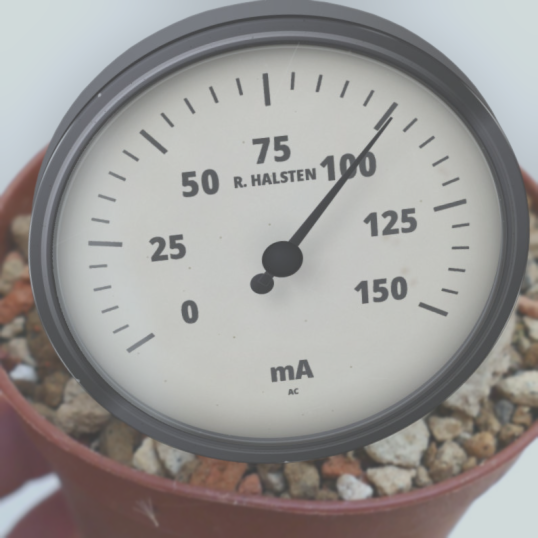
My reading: 100 mA
